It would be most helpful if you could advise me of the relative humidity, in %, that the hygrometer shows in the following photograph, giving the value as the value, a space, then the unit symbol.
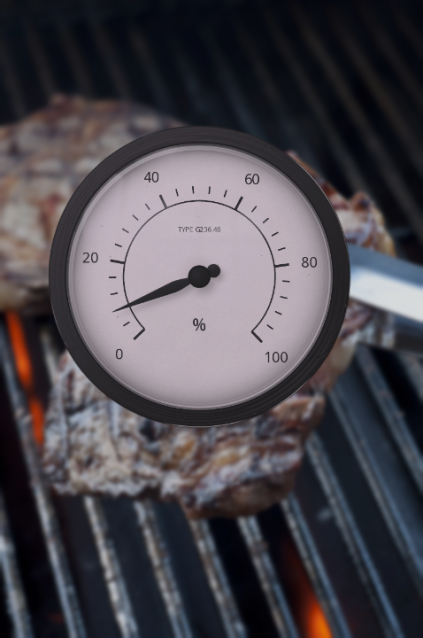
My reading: 8 %
